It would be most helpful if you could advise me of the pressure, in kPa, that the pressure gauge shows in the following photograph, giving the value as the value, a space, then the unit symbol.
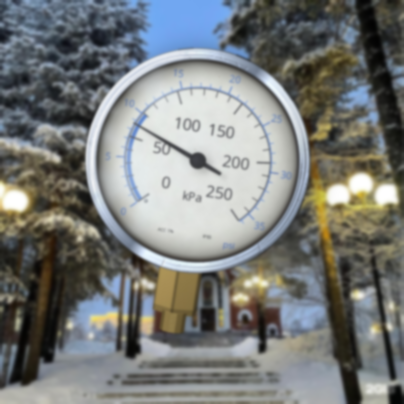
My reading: 60 kPa
